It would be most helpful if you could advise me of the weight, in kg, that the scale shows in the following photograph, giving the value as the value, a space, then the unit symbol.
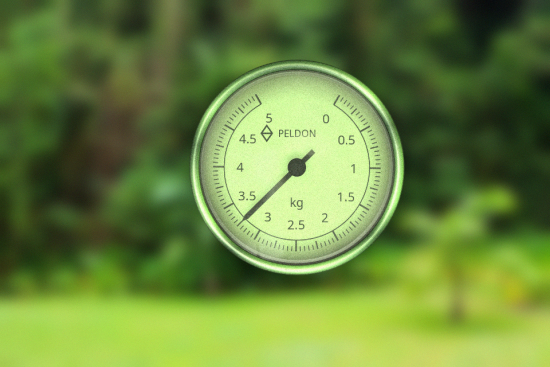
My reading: 3.25 kg
